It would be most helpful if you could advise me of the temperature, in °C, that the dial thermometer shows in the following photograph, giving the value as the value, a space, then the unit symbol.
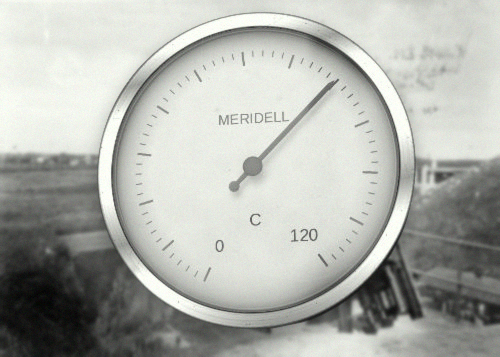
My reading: 80 °C
